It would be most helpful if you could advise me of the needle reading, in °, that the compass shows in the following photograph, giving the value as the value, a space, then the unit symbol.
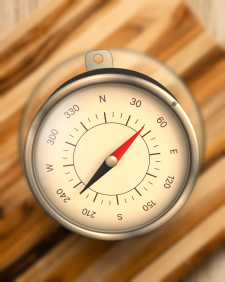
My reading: 50 °
